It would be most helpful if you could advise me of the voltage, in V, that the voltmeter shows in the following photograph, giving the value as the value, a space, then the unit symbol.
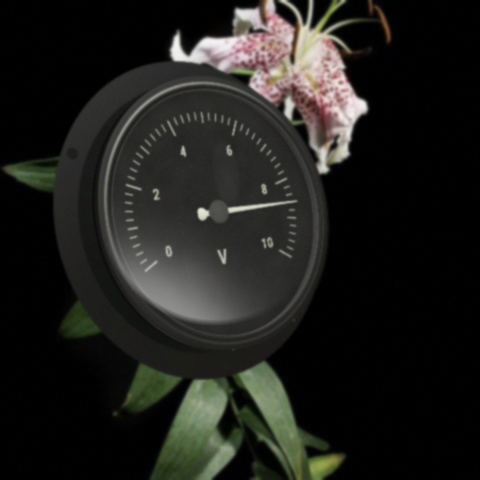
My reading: 8.6 V
